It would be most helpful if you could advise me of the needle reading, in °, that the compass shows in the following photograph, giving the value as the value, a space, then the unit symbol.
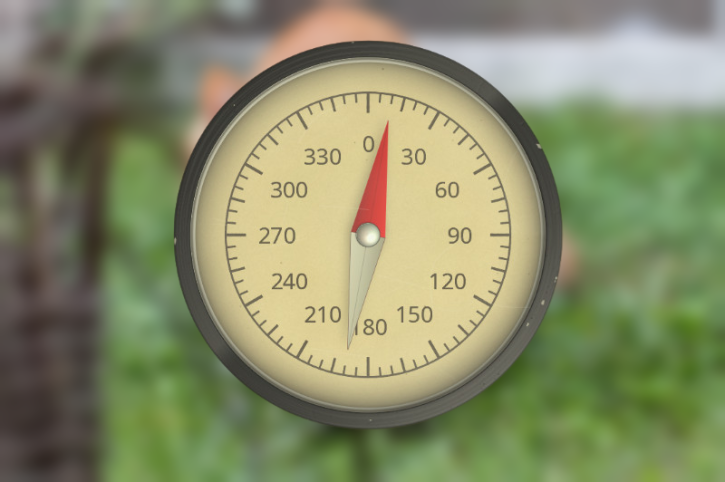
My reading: 10 °
